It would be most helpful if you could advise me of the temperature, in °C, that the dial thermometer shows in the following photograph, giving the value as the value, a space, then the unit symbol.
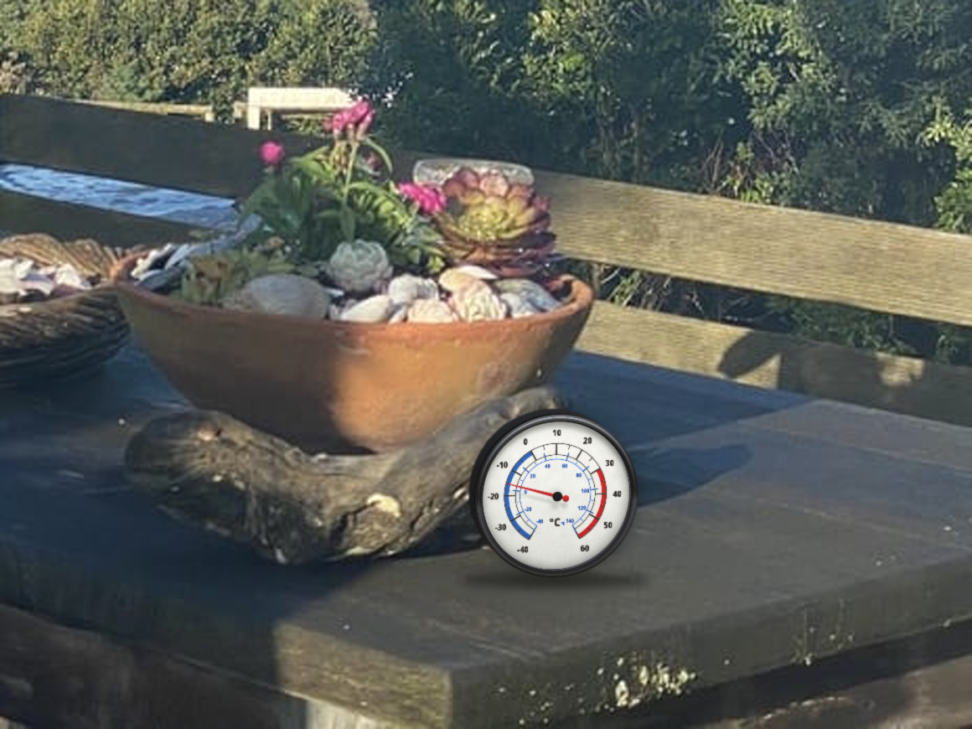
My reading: -15 °C
